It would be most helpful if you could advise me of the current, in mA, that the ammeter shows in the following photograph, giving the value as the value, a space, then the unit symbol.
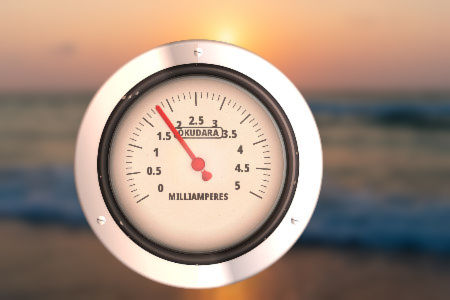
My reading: 1.8 mA
